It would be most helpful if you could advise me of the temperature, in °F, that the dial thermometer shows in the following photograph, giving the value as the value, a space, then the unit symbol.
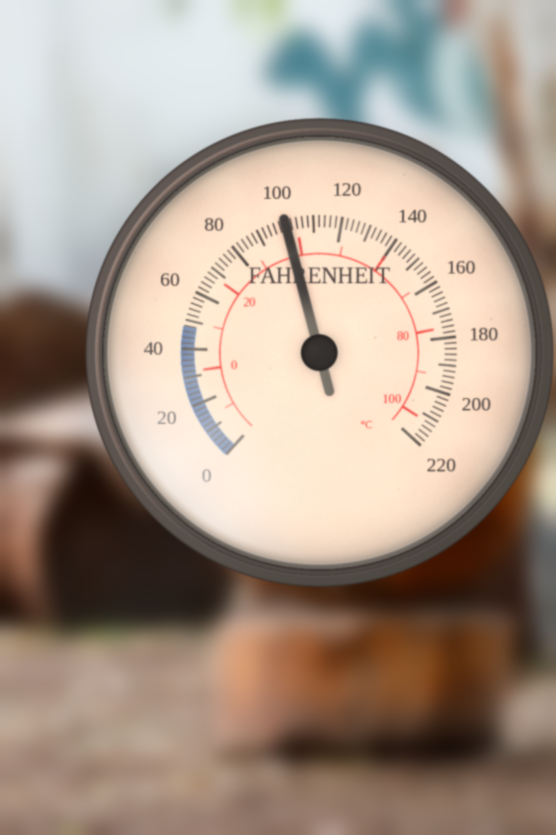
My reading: 100 °F
